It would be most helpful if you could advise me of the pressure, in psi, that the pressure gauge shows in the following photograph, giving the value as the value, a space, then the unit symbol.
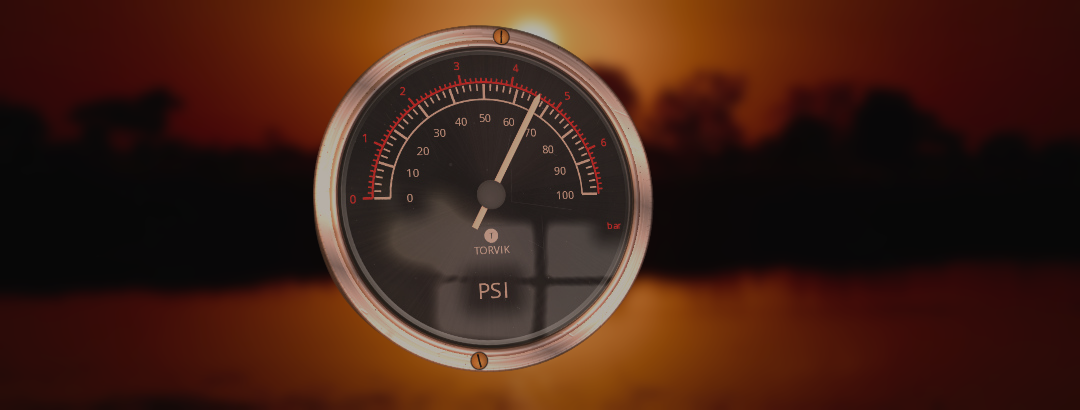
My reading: 66 psi
